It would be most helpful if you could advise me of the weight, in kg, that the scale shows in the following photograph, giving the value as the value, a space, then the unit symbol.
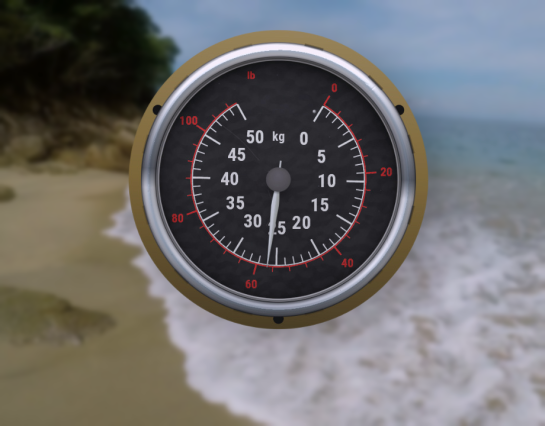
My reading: 26 kg
